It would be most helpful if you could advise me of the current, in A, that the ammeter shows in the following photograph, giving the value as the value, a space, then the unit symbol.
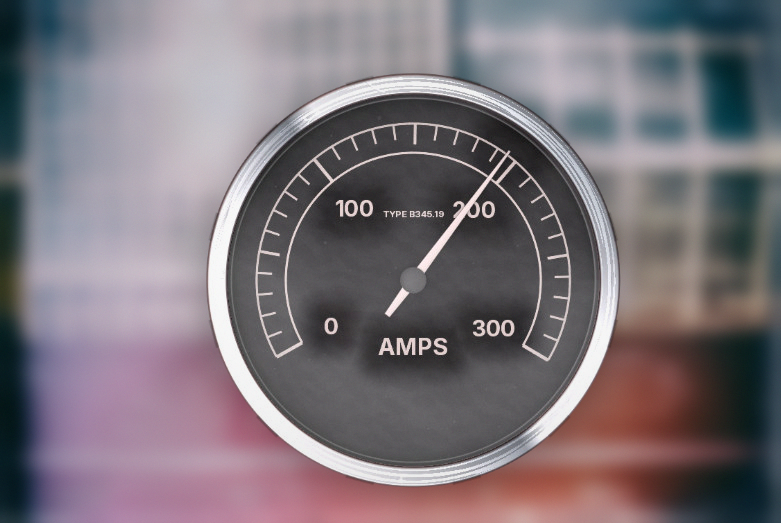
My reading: 195 A
